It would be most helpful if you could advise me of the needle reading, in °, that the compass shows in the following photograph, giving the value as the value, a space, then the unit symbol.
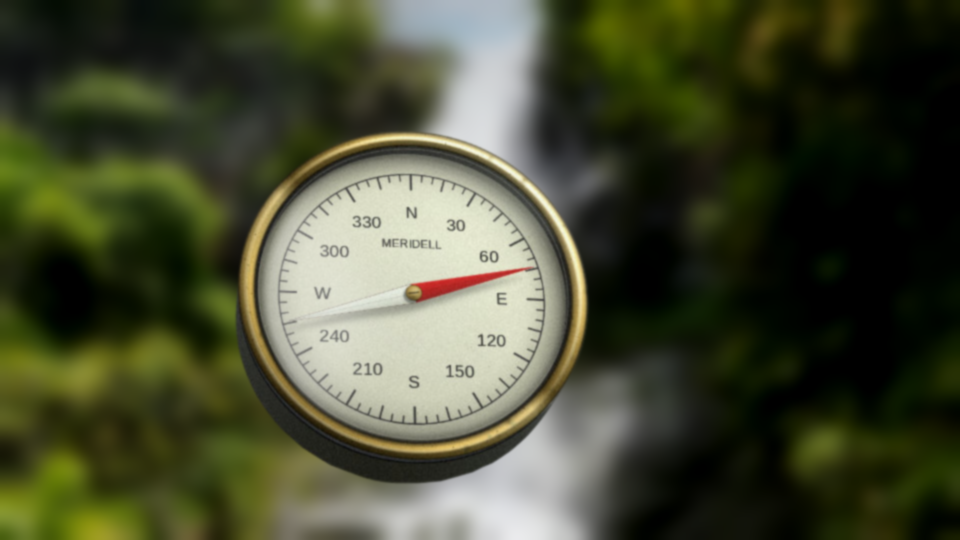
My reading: 75 °
